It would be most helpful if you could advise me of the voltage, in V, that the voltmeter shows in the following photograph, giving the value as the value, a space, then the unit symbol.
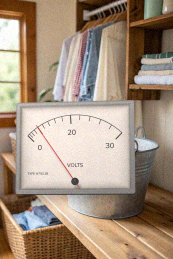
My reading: 10 V
